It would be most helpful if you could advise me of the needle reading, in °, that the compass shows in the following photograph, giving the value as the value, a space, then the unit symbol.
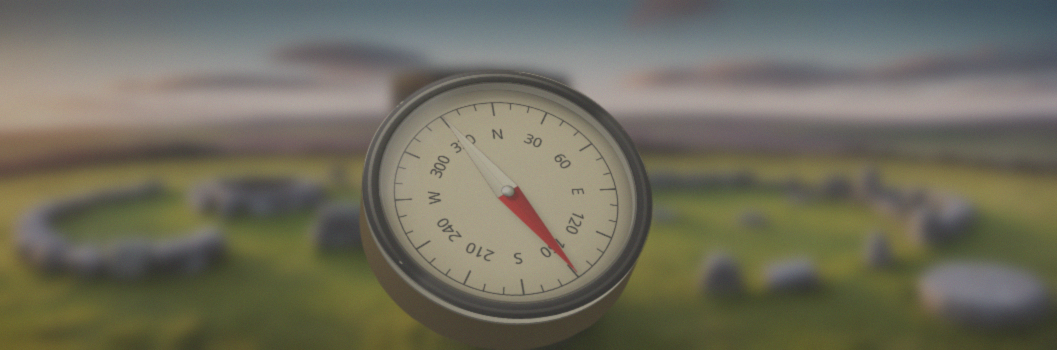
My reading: 150 °
